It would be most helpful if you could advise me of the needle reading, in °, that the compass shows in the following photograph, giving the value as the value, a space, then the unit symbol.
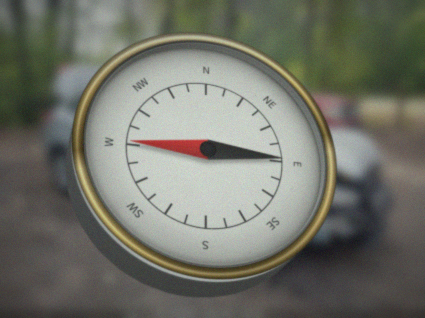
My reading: 270 °
